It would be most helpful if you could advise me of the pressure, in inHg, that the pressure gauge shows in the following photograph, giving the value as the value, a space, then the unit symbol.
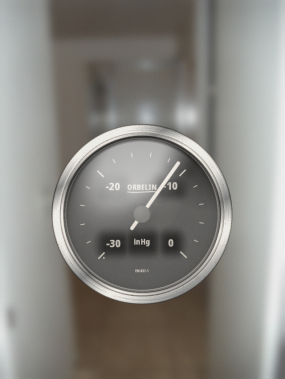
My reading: -11 inHg
